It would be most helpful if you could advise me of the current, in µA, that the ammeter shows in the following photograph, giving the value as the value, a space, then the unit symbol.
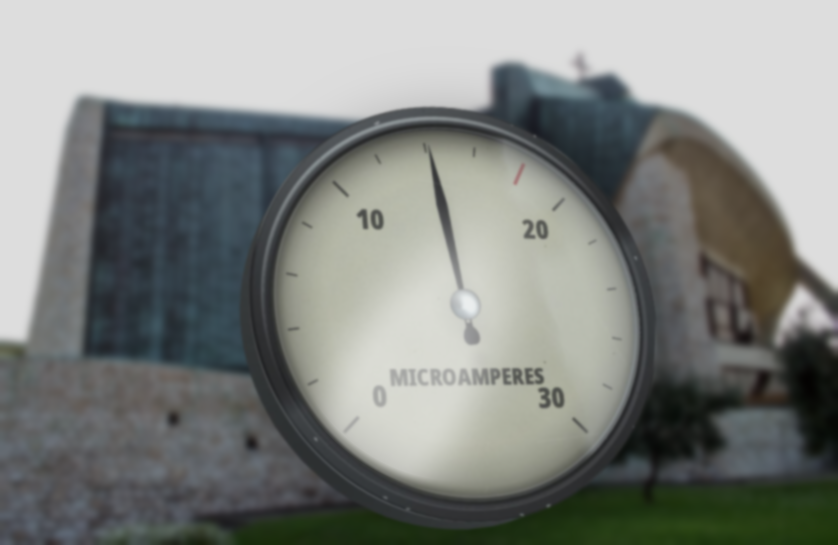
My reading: 14 µA
